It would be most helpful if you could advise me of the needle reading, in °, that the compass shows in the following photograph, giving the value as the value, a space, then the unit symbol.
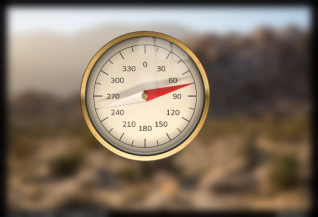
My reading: 75 °
